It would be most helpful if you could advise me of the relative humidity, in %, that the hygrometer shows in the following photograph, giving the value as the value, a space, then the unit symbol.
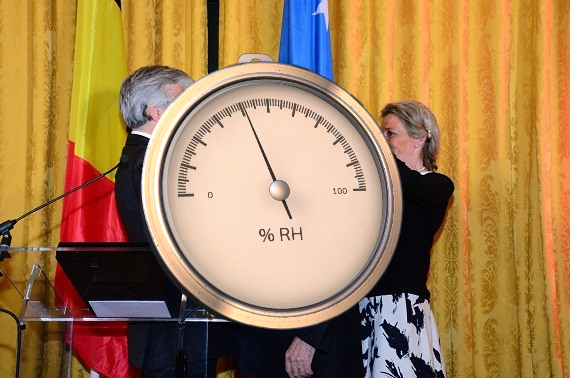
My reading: 40 %
